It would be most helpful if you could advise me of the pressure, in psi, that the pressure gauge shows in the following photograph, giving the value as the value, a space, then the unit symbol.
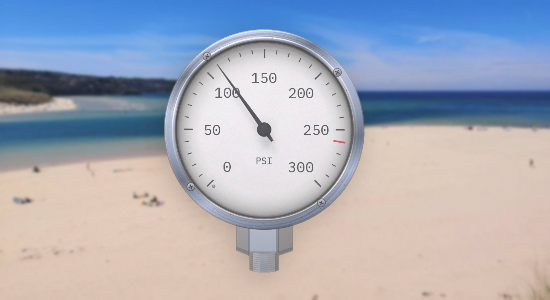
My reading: 110 psi
